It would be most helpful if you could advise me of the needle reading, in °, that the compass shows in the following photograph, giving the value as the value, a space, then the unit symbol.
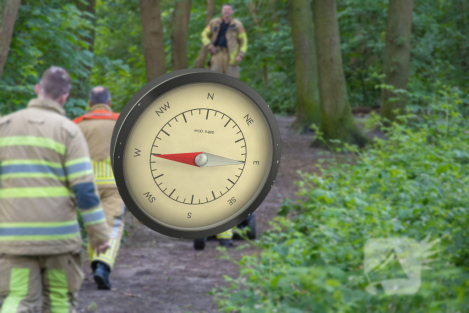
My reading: 270 °
